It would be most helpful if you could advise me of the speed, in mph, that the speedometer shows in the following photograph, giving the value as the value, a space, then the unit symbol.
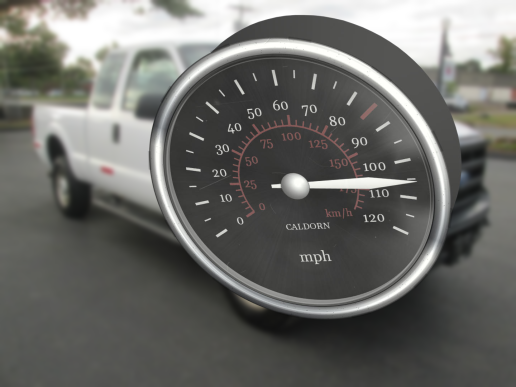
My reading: 105 mph
